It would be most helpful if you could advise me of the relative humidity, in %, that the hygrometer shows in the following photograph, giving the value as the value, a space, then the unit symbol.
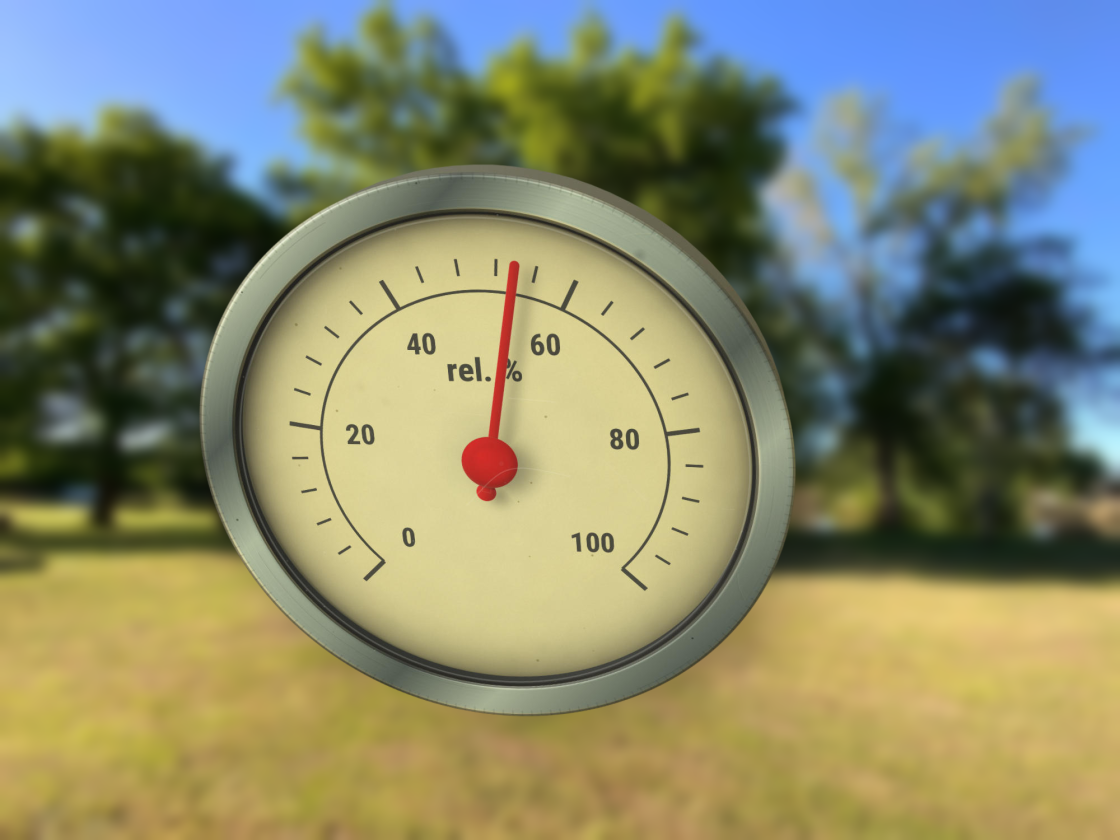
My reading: 54 %
